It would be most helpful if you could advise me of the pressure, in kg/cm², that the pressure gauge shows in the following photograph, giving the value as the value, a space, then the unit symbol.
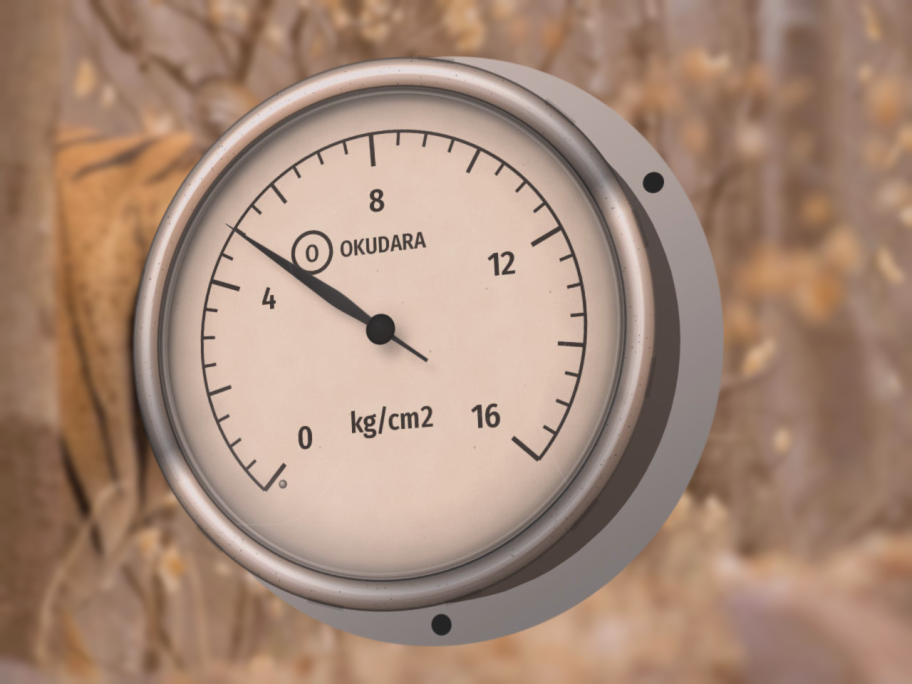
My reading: 5 kg/cm²
